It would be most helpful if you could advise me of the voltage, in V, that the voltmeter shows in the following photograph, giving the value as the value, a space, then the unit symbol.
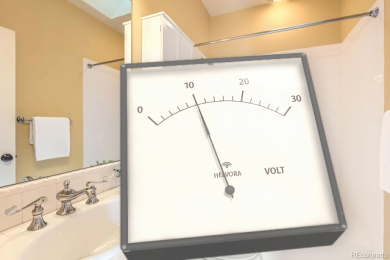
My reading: 10 V
